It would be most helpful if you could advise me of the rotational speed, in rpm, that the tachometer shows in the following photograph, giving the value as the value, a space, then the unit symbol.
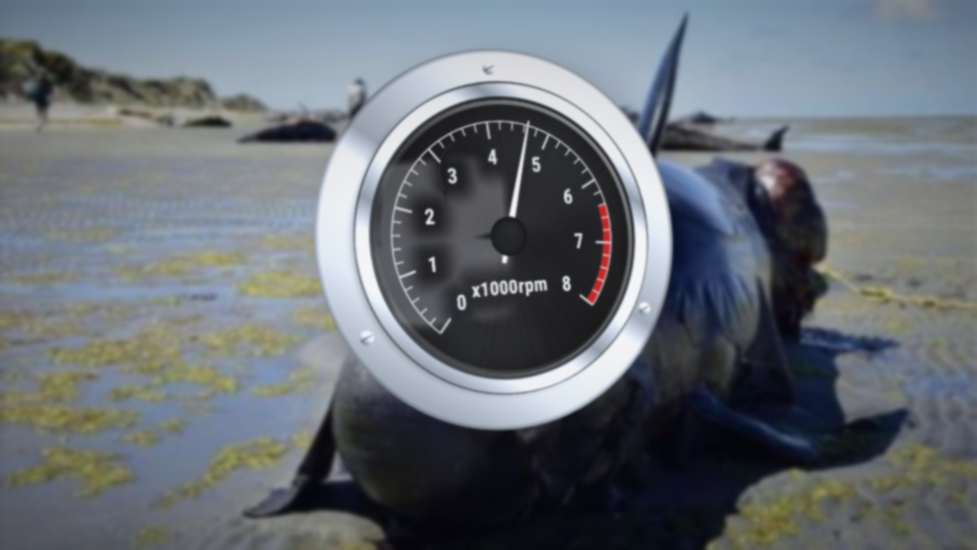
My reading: 4600 rpm
